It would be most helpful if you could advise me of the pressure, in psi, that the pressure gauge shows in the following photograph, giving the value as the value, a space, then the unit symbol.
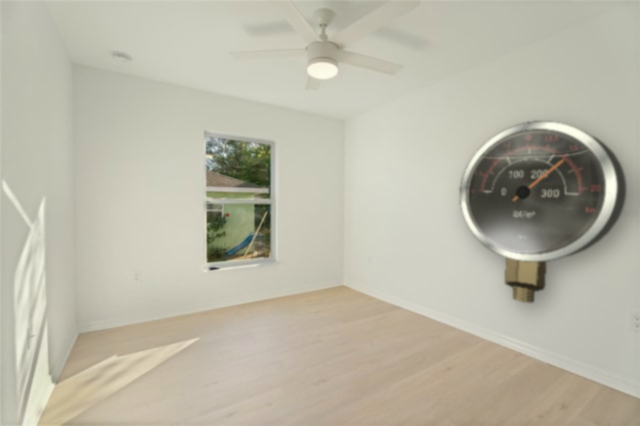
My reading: 225 psi
